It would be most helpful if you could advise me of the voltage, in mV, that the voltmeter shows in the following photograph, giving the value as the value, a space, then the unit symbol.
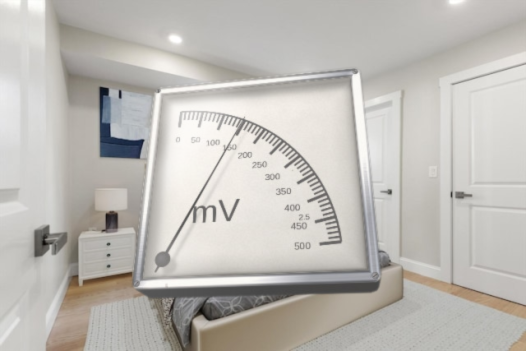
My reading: 150 mV
